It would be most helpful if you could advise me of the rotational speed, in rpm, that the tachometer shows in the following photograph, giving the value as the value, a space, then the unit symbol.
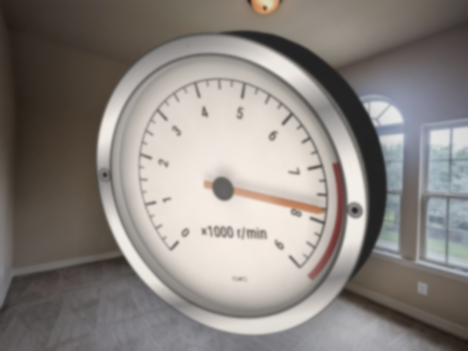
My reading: 7750 rpm
